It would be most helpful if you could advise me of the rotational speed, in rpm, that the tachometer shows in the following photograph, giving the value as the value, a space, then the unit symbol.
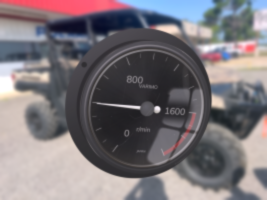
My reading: 400 rpm
